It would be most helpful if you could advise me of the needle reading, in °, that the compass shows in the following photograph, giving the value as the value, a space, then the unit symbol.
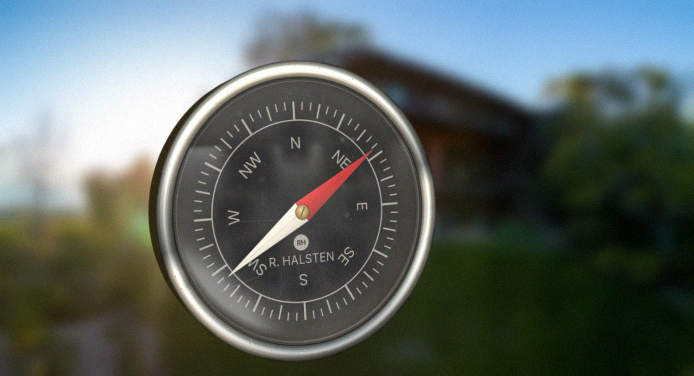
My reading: 55 °
